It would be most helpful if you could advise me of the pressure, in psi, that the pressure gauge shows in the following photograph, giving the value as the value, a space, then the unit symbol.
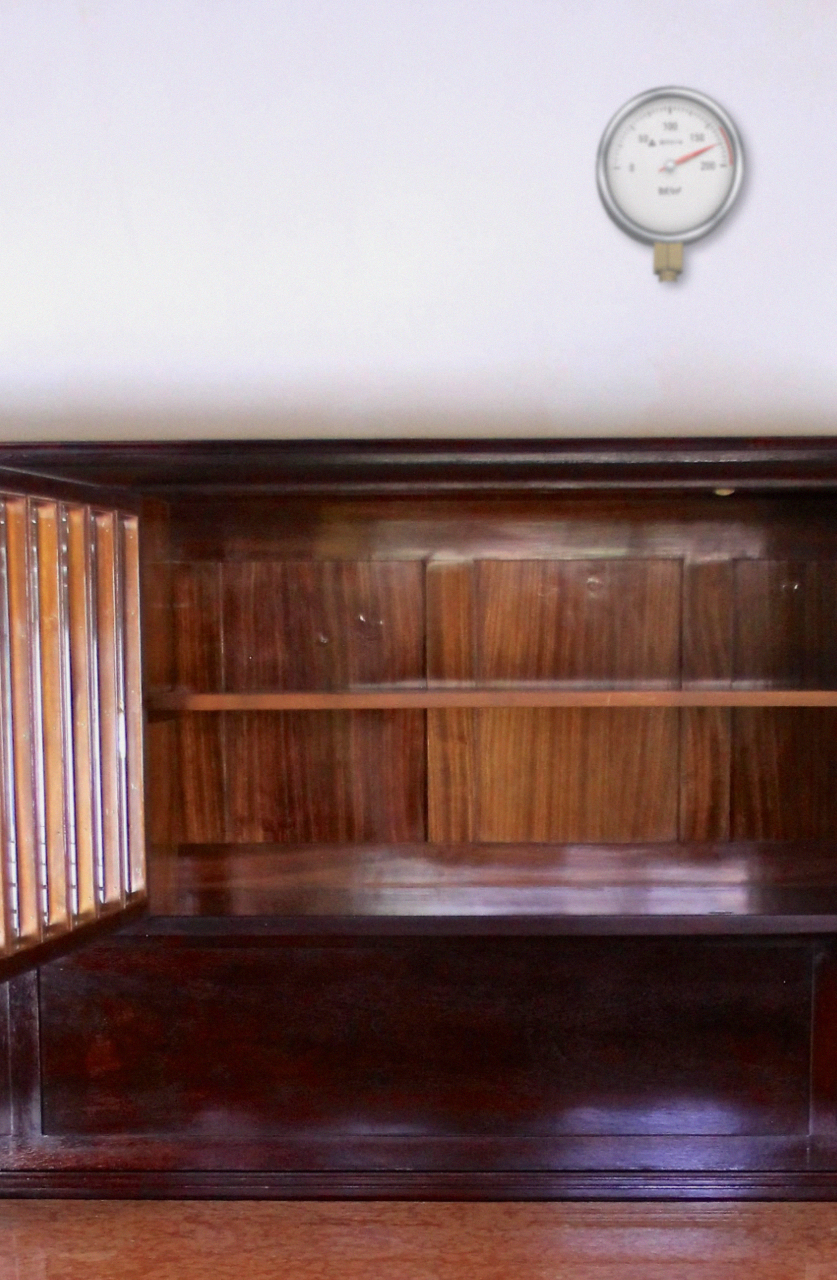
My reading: 175 psi
